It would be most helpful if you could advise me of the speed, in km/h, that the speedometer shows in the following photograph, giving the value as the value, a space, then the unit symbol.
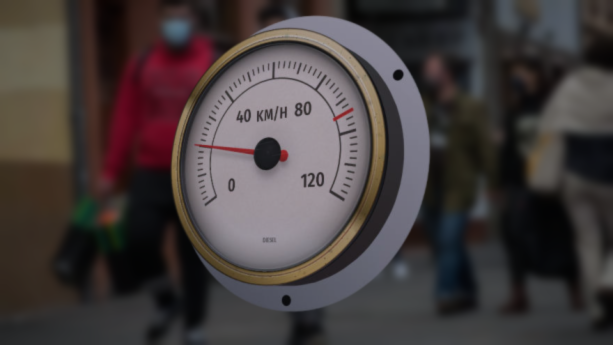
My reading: 20 km/h
